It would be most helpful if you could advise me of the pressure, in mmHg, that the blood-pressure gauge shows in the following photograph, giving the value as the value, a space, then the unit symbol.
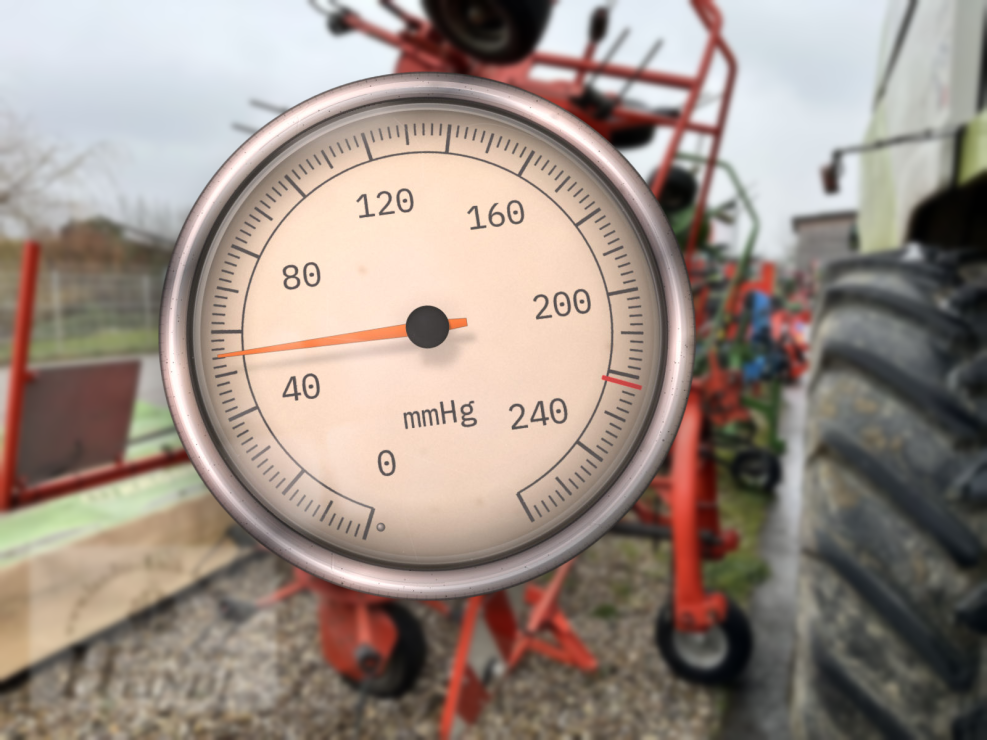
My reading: 54 mmHg
